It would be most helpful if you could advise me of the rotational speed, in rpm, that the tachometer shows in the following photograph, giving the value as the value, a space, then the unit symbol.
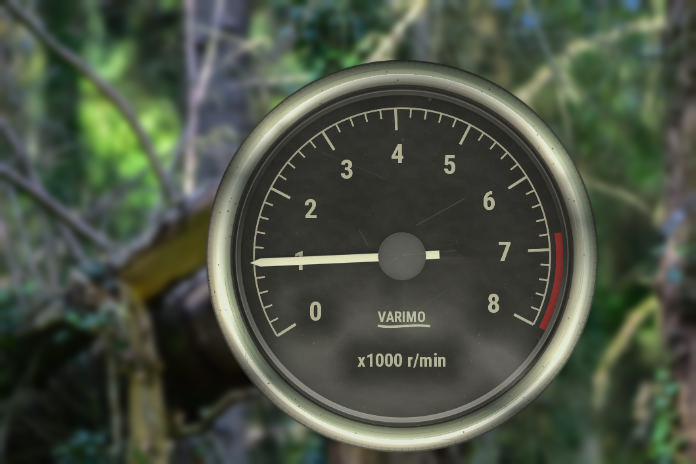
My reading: 1000 rpm
